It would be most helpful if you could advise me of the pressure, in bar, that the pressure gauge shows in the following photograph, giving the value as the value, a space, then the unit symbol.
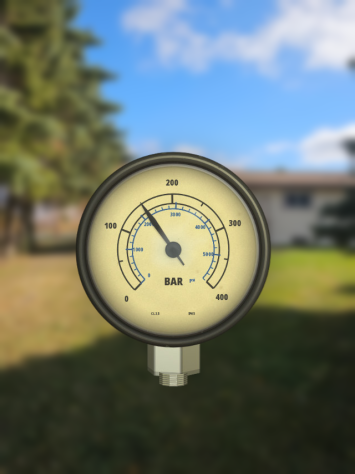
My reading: 150 bar
